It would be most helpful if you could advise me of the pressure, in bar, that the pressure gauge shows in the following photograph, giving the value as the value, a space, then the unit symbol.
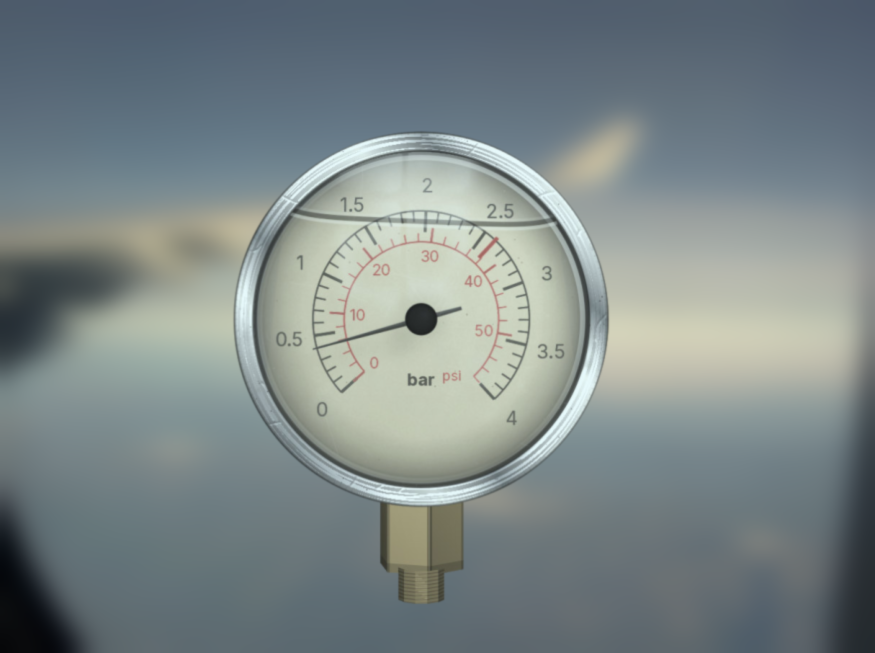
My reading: 0.4 bar
